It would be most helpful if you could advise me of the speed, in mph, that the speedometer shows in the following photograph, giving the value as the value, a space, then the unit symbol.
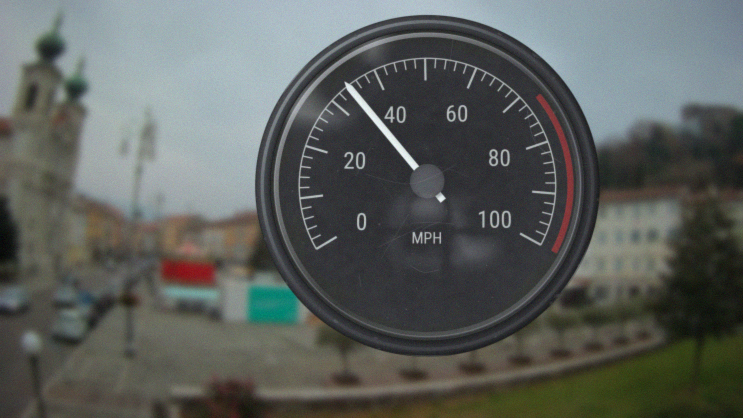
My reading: 34 mph
